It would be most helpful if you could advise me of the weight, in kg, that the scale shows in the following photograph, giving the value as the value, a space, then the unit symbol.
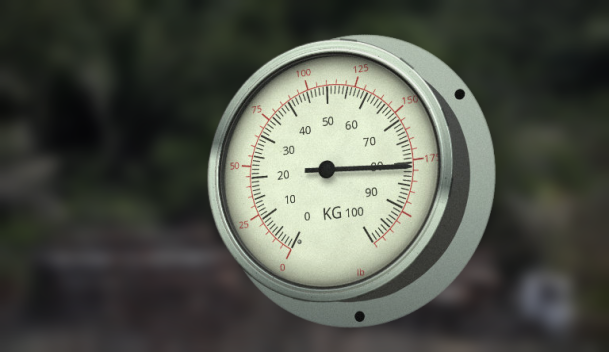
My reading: 81 kg
